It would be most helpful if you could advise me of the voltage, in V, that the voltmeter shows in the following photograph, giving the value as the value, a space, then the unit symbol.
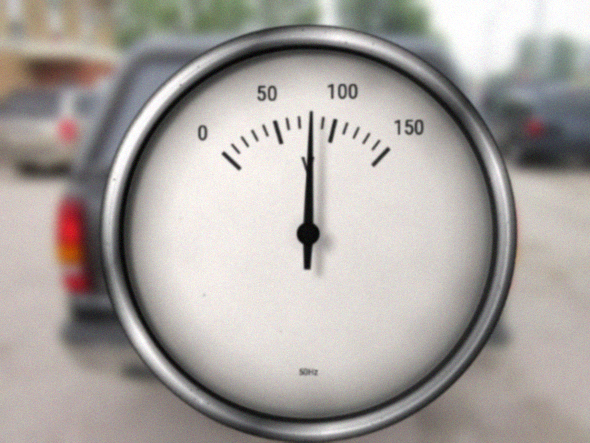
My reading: 80 V
